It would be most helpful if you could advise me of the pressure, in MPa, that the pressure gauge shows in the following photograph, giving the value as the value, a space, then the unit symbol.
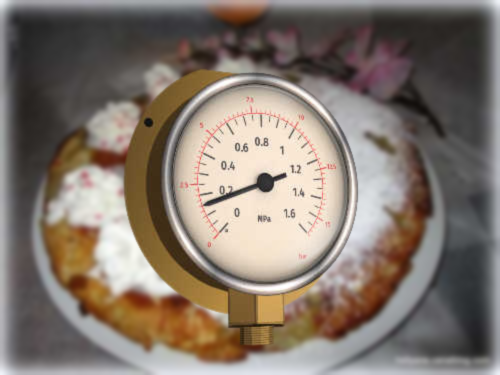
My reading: 0.15 MPa
